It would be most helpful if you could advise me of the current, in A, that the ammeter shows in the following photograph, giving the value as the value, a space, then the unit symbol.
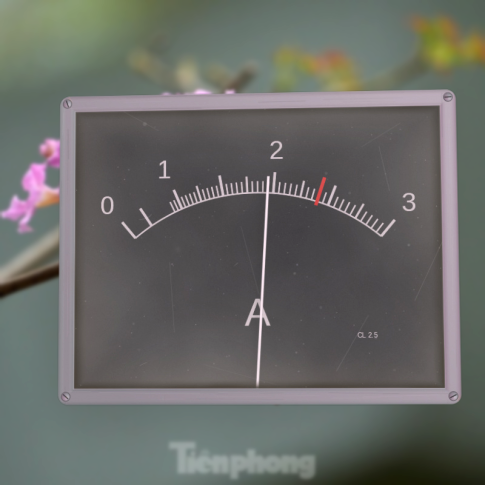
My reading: 1.95 A
